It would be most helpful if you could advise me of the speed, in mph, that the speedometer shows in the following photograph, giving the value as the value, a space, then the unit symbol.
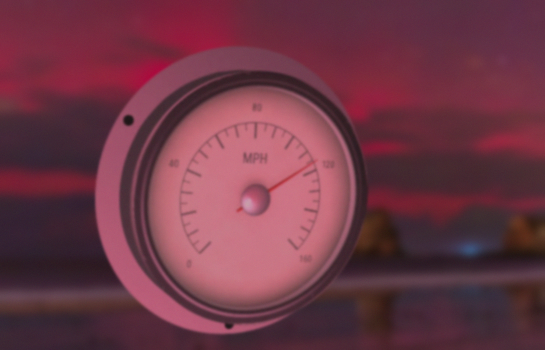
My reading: 115 mph
